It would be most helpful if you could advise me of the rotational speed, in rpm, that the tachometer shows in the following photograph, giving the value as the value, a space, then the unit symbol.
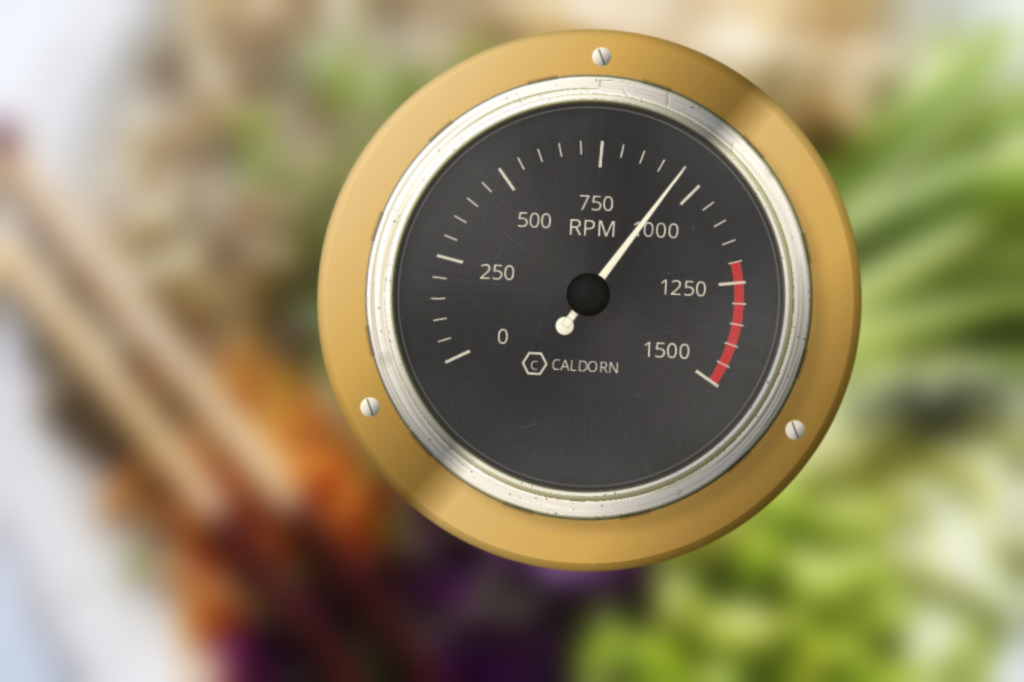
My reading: 950 rpm
